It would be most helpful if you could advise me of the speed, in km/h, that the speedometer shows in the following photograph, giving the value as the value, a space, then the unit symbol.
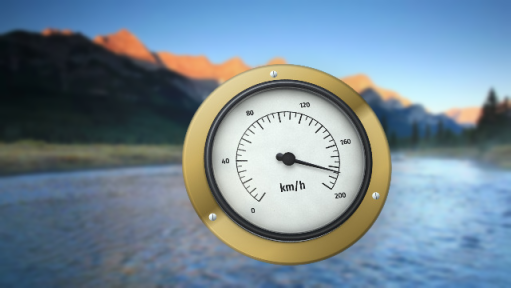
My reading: 185 km/h
